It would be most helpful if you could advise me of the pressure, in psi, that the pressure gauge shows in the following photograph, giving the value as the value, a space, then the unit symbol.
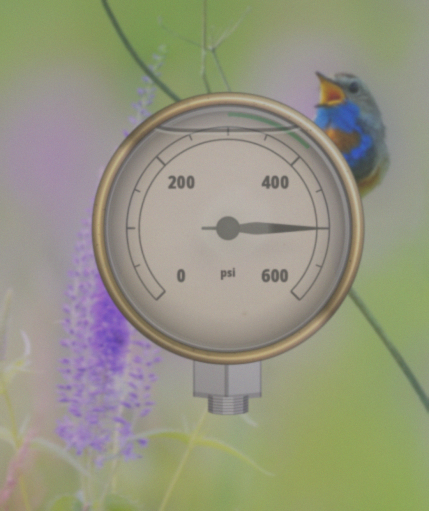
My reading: 500 psi
